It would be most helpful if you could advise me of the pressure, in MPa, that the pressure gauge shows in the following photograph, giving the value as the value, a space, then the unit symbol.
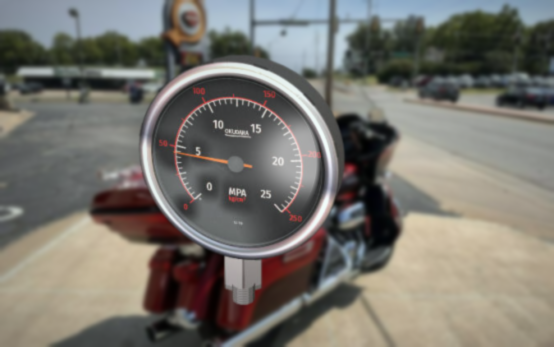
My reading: 4.5 MPa
